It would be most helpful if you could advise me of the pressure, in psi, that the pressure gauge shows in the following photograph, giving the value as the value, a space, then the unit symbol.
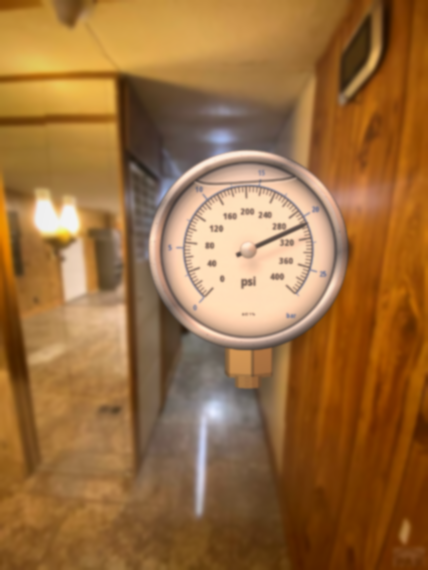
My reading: 300 psi
